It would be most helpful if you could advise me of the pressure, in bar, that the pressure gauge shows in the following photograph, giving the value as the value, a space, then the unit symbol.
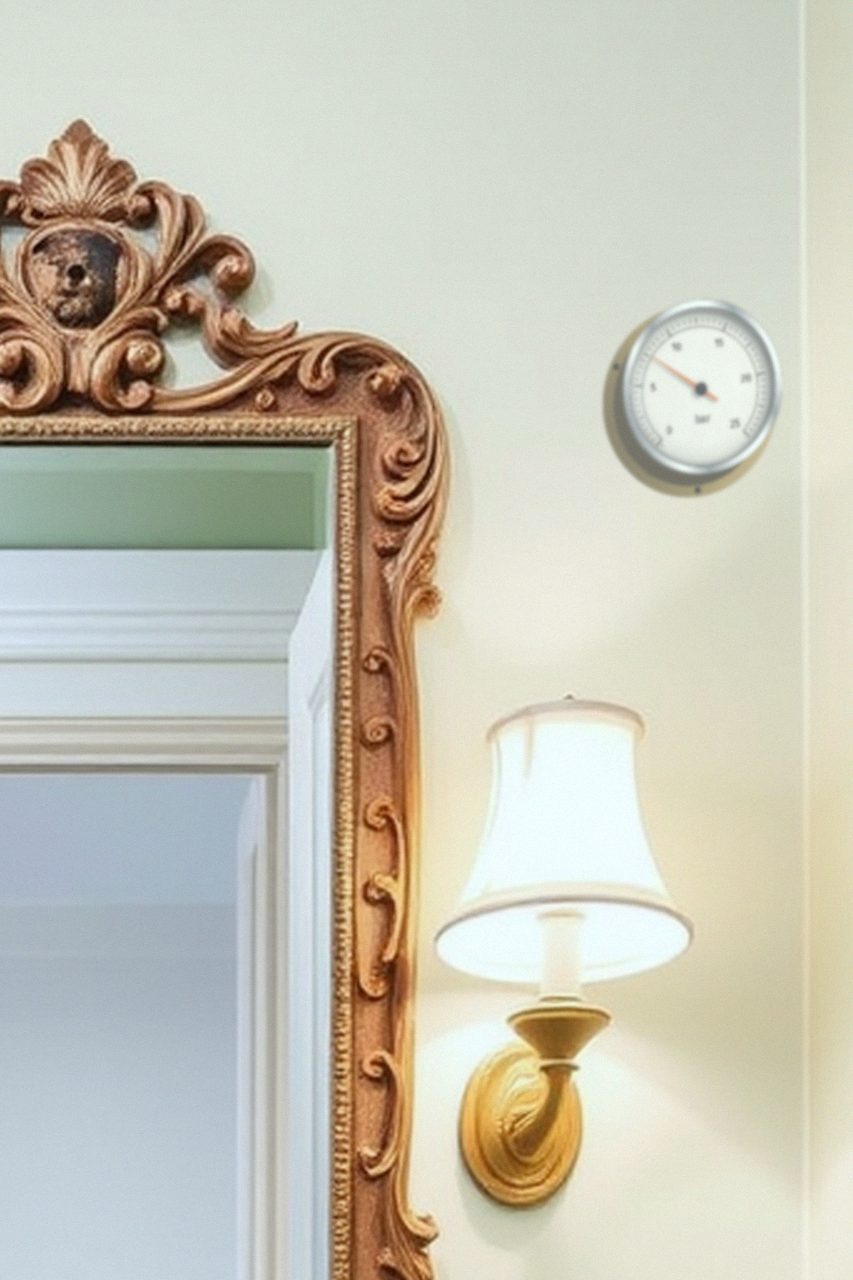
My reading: 7.5 bar
